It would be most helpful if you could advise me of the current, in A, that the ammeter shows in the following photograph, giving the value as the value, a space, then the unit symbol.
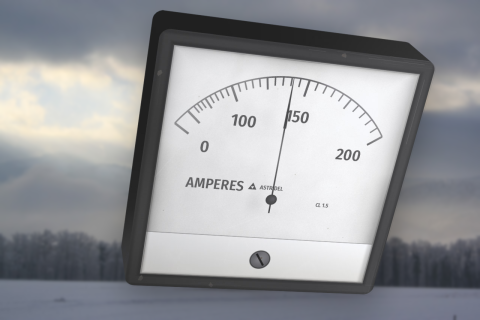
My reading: 140 A
